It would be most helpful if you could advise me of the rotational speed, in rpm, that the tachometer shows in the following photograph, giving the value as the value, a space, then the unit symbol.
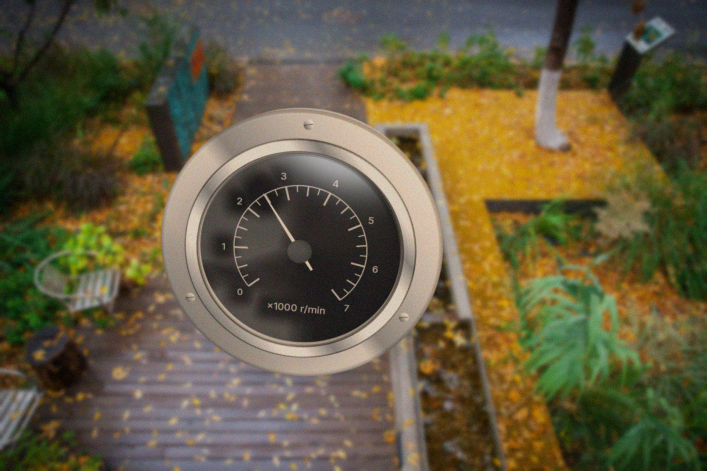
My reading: 2500 rpm
